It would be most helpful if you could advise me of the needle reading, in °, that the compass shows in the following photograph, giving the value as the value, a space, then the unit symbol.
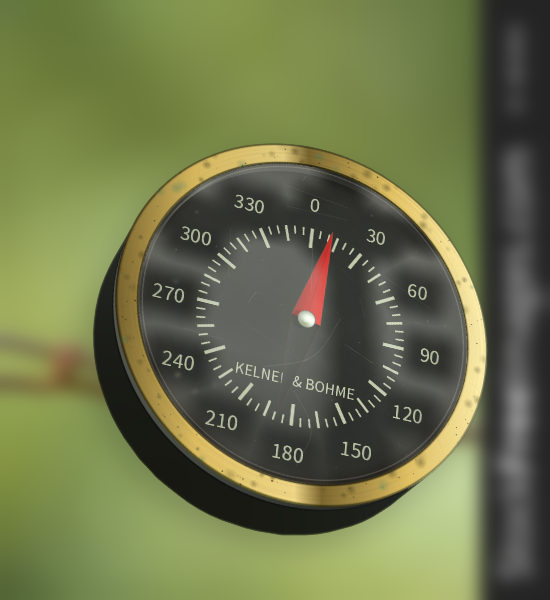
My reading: 10 °
